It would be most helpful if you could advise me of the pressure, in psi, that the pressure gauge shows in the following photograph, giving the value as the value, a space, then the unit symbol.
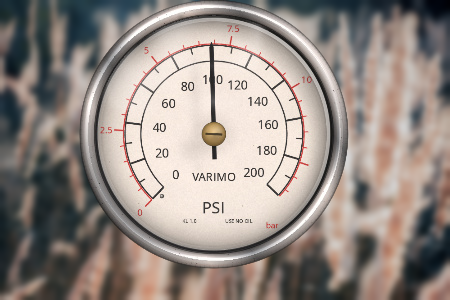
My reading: 100 psi
